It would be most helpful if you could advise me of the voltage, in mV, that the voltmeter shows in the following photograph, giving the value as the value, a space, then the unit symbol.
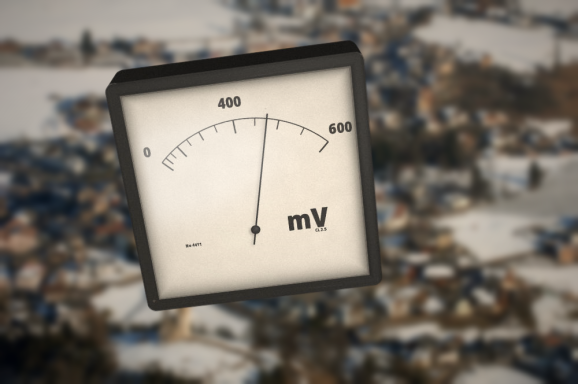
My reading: 475 mV
